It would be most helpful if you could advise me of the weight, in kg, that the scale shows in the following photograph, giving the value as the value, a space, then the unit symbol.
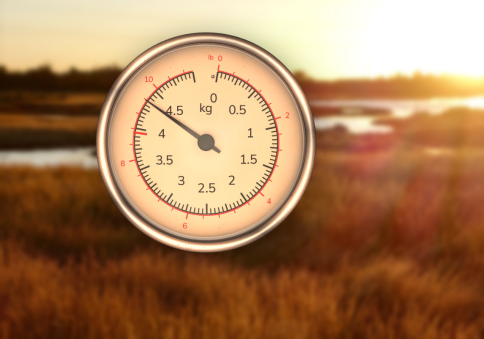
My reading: 4.35 kg
